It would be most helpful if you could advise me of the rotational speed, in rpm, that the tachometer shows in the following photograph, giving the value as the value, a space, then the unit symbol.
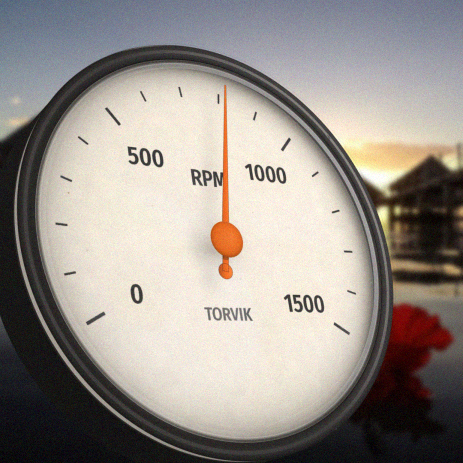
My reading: 800 rpm
